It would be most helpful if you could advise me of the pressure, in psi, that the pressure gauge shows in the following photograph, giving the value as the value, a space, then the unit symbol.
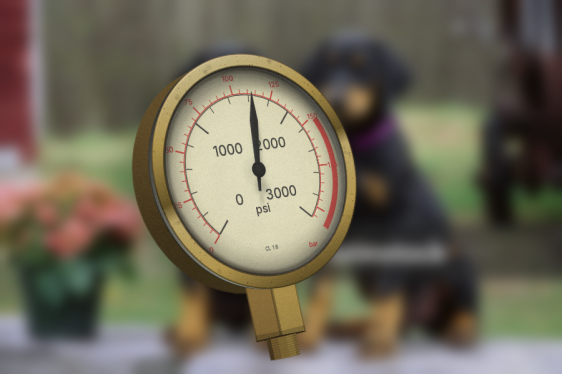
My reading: 1600 psi
